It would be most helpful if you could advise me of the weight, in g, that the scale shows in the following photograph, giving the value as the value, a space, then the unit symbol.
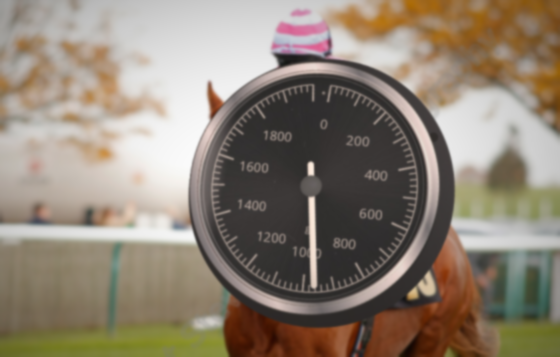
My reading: 960 g
